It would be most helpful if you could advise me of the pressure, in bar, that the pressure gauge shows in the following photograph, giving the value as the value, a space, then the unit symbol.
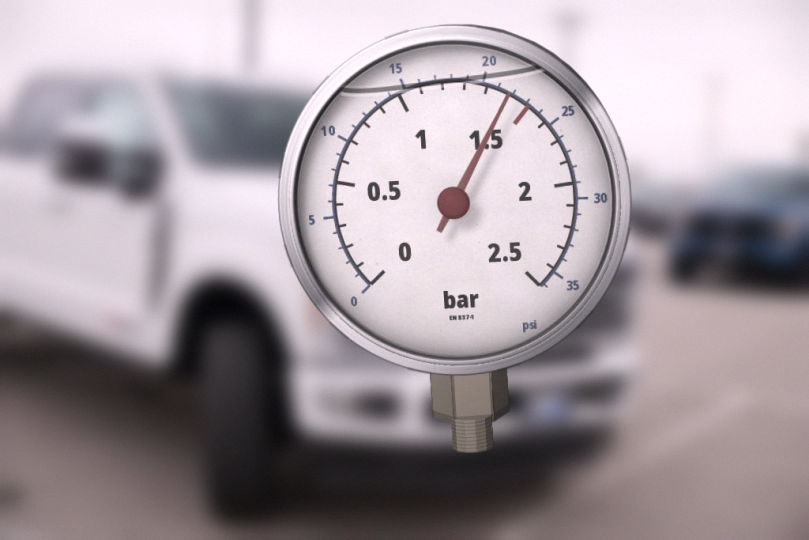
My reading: 1.5 bar
